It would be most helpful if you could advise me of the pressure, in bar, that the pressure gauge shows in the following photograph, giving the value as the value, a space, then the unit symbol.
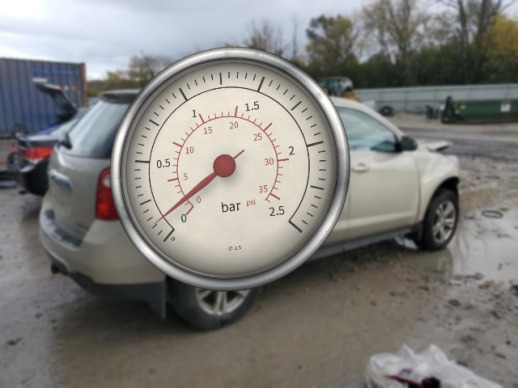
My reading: 0.1 bar
